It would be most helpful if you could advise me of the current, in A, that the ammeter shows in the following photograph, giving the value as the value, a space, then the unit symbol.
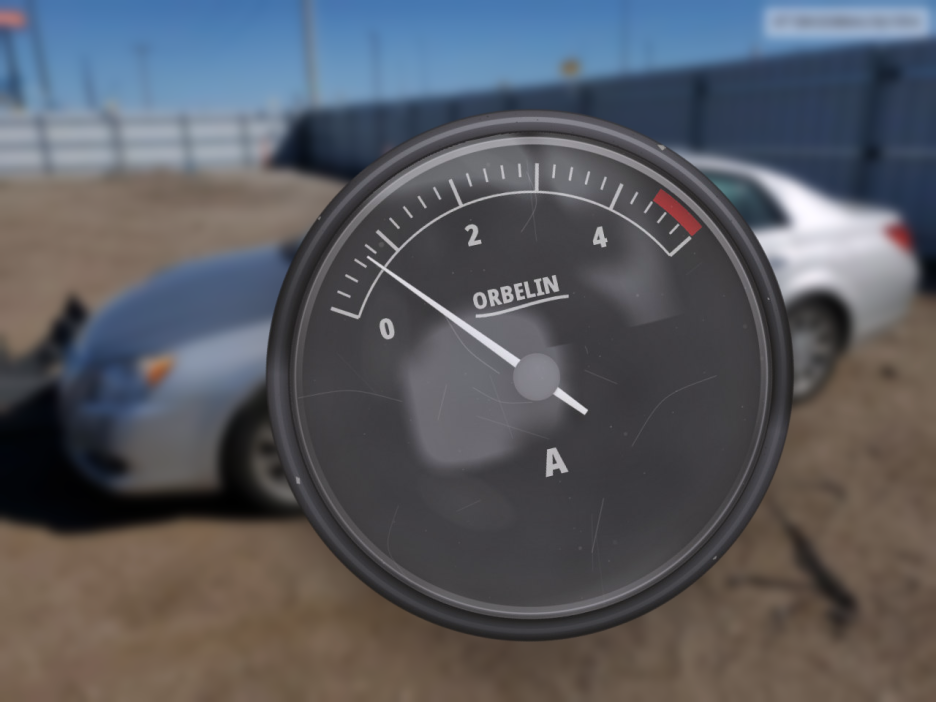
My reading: 0.7 A
